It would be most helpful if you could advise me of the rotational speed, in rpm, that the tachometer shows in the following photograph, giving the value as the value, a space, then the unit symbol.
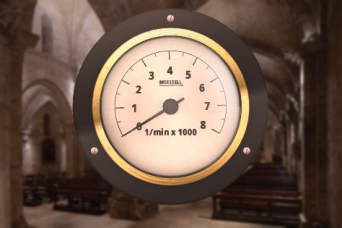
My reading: 0 rpm
